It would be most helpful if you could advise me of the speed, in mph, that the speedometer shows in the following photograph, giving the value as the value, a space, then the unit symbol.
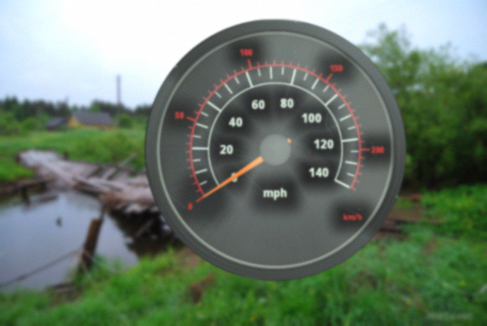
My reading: 0 mph
